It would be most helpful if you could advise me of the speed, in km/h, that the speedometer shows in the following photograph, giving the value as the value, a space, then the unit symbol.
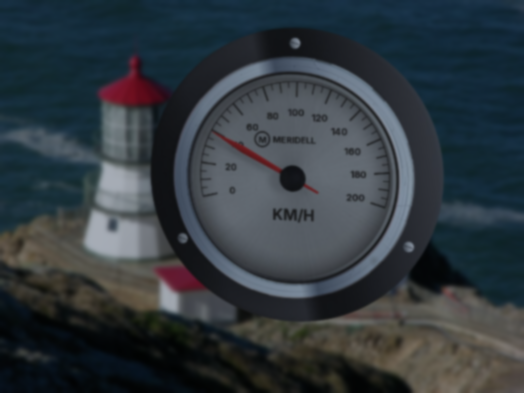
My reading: 40 km/h
